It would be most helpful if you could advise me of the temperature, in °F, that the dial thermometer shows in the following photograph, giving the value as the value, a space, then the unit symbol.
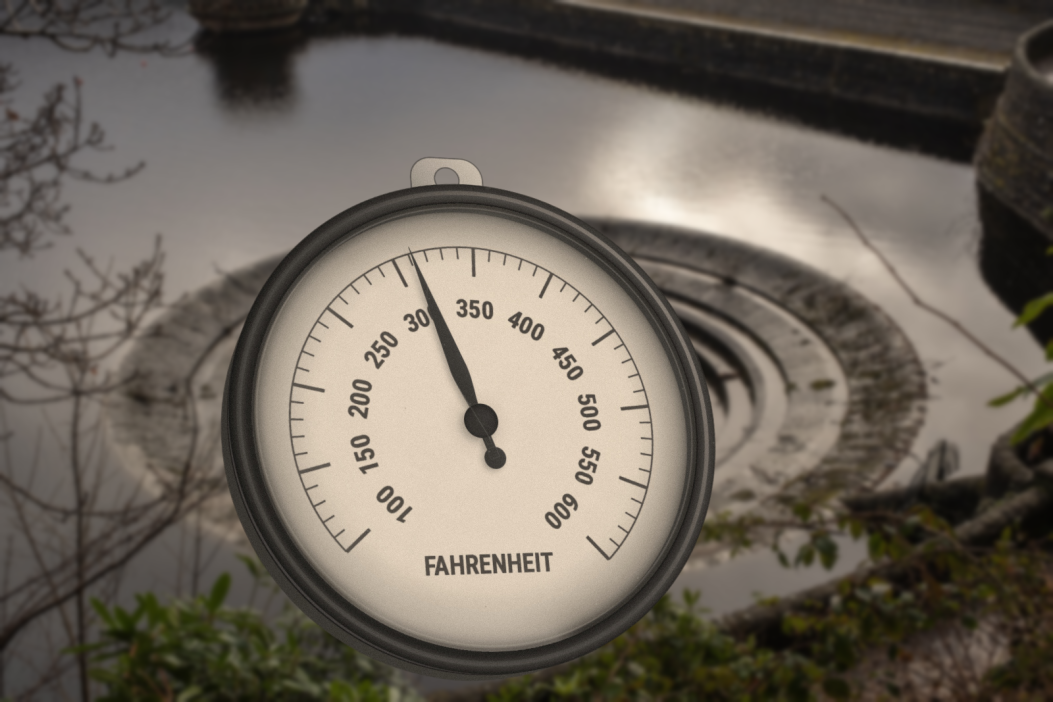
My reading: 310 °F
